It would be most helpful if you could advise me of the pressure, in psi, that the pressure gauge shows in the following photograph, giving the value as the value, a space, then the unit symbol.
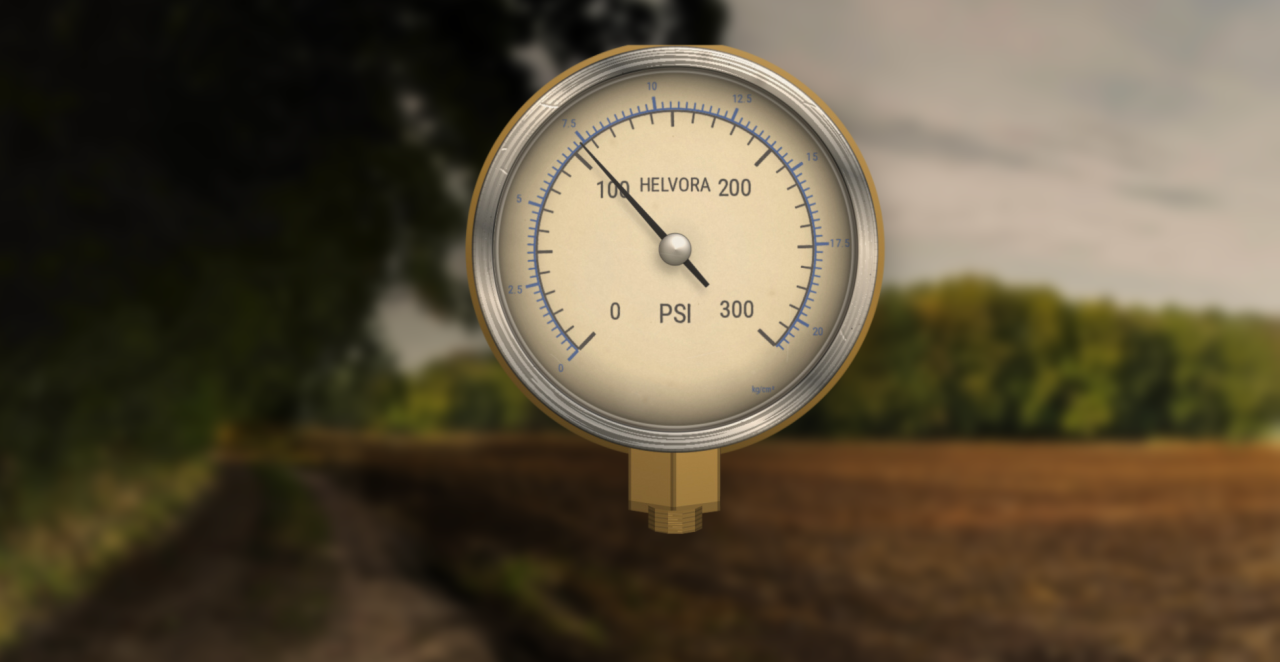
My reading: 105 psi
